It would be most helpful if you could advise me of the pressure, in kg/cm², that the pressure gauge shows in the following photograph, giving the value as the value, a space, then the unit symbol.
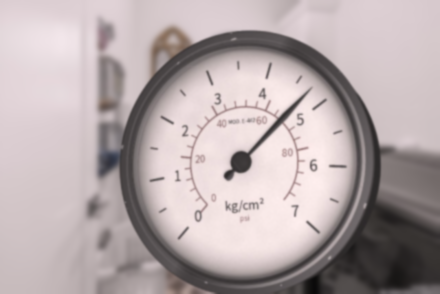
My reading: 4.75 kg/cm²
